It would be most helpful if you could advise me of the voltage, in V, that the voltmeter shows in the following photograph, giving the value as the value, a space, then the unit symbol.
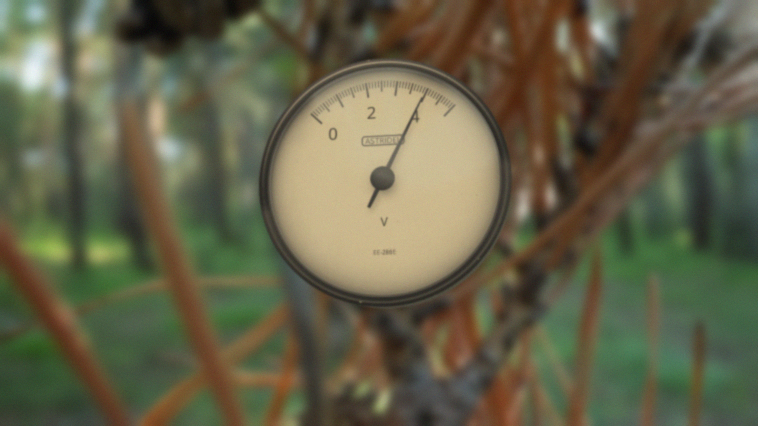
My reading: 4 V
